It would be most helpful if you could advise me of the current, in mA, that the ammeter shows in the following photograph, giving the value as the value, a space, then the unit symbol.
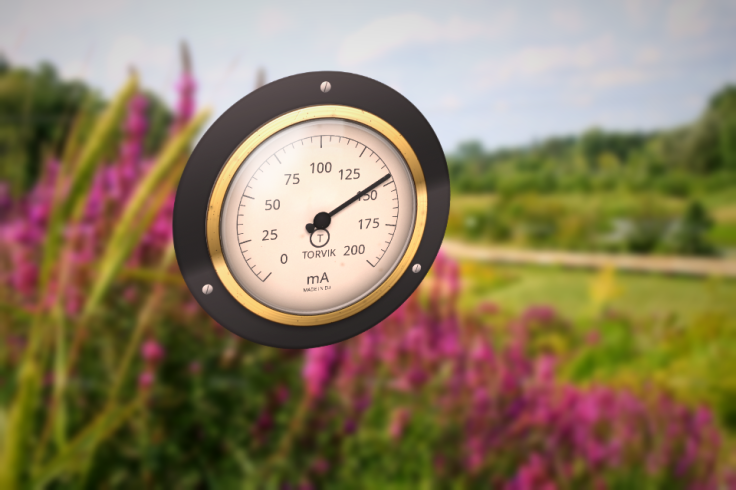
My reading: 145 mA
